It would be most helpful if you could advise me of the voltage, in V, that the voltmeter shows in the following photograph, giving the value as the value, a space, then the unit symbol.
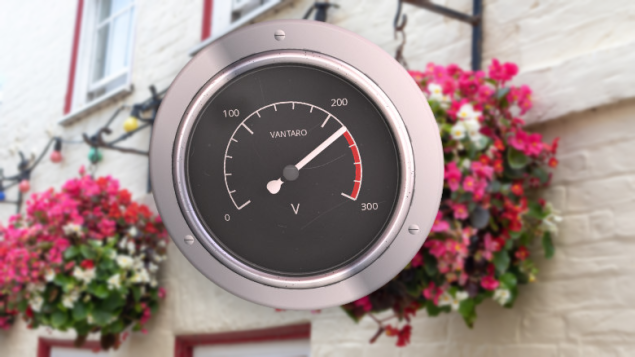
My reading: 220 V
